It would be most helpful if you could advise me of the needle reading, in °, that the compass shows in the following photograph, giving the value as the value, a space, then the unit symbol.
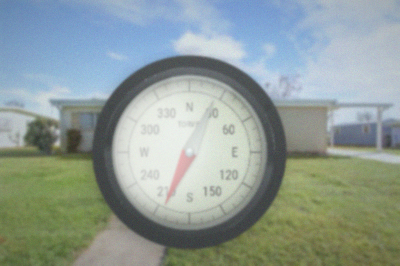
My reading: 205 °
